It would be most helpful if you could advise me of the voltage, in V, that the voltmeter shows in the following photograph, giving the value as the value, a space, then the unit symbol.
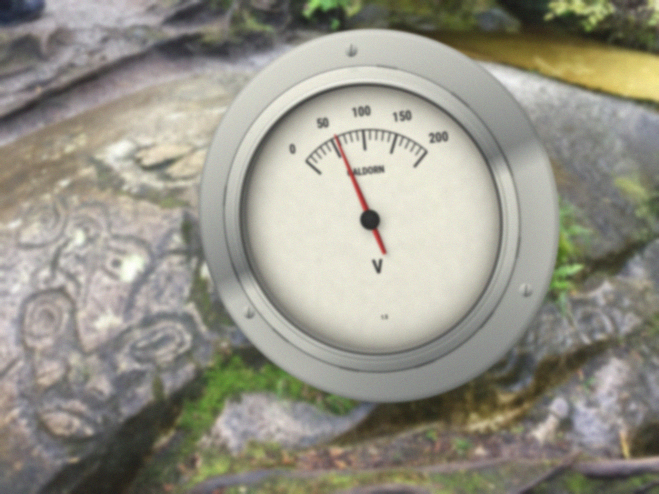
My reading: 60 V
